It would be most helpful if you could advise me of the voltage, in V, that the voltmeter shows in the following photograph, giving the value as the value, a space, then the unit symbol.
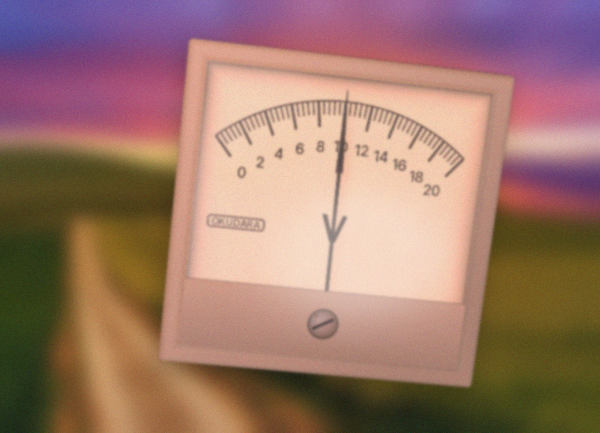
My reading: 10 V
